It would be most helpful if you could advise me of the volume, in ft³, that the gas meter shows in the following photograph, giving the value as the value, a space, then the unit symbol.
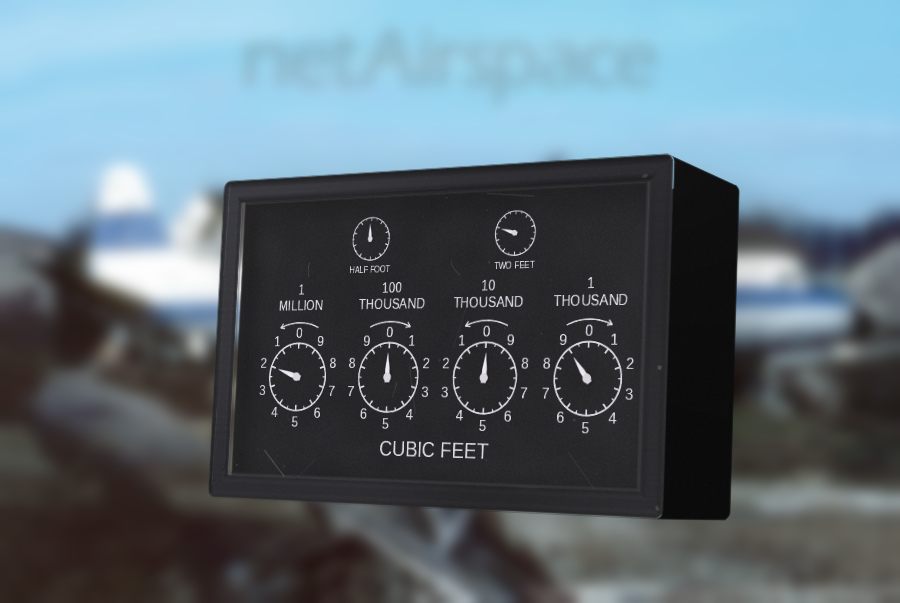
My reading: 199900 ft³
